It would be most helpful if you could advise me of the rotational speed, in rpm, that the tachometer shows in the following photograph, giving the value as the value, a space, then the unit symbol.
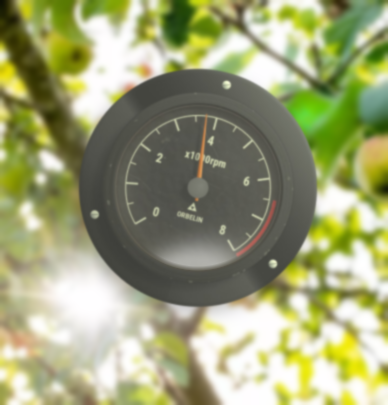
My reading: 3750 rpm
